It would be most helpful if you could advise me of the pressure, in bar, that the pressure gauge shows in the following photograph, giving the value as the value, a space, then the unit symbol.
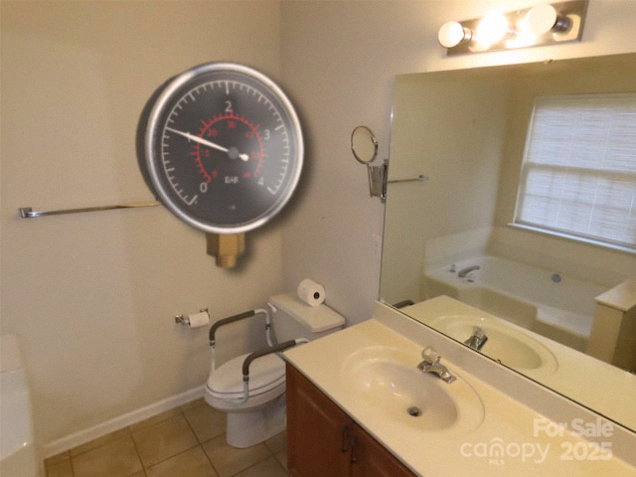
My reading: 1 bar
